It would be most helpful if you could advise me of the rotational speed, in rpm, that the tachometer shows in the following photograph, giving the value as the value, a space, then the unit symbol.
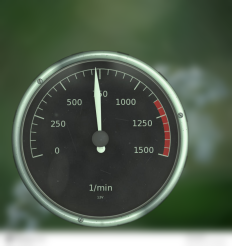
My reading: 725 rpm
